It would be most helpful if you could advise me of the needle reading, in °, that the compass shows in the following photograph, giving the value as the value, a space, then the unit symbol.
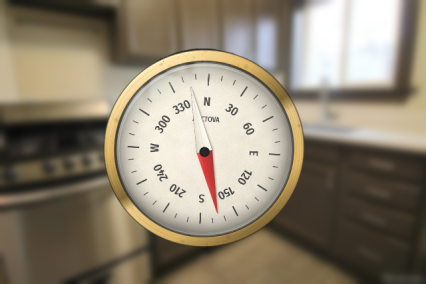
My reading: 165 °
